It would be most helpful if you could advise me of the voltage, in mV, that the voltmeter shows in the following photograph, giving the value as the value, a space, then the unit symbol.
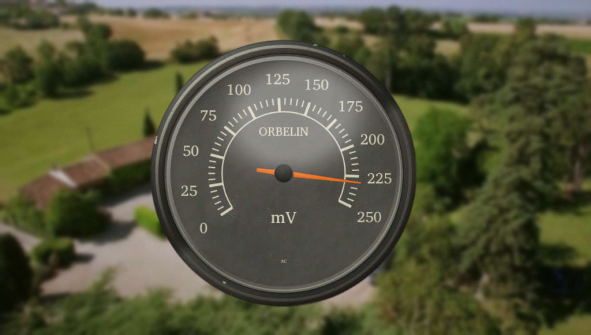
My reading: 230 mV
